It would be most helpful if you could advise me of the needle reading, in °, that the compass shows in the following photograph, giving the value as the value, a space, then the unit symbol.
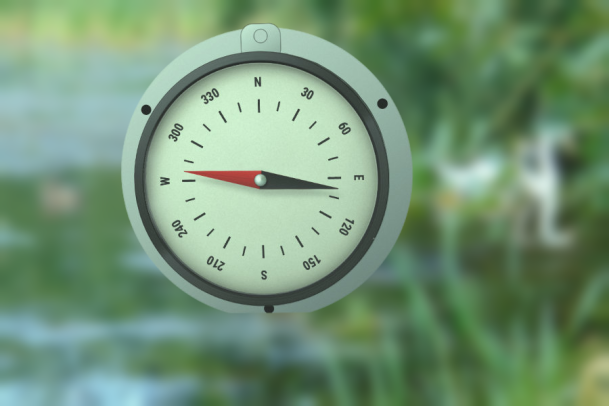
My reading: 277.5 °
